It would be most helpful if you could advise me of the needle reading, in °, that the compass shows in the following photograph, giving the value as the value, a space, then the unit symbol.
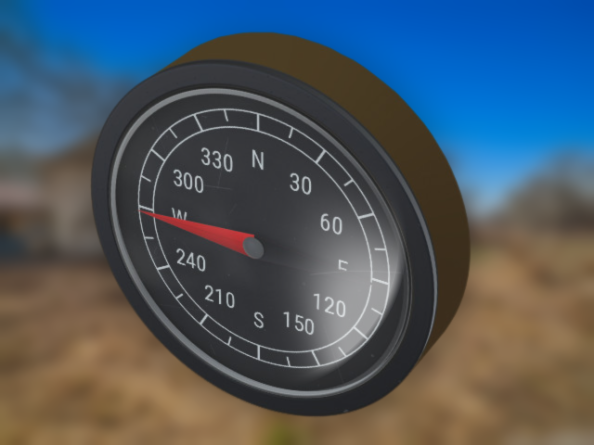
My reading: 270 °
